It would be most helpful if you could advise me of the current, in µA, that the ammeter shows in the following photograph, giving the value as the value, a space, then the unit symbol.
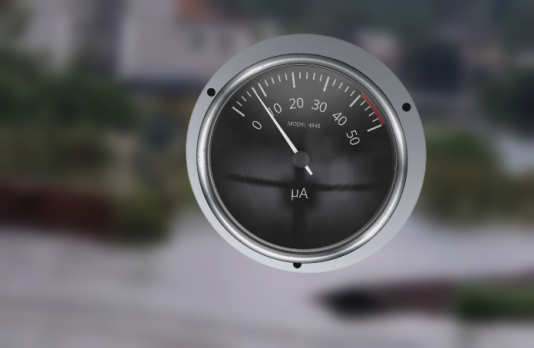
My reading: 8 µA
